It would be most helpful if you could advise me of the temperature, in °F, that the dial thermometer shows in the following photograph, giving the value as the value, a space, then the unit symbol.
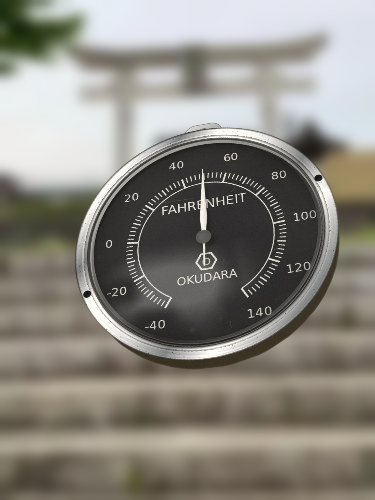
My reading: 50 °F
